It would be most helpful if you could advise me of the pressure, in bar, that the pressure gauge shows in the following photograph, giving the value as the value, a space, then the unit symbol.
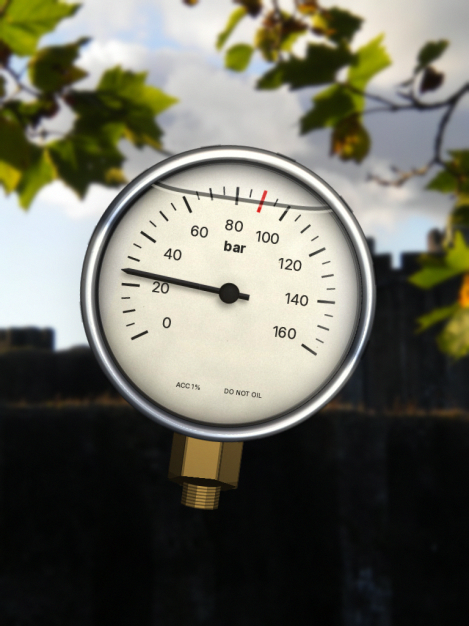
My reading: 25 bar
